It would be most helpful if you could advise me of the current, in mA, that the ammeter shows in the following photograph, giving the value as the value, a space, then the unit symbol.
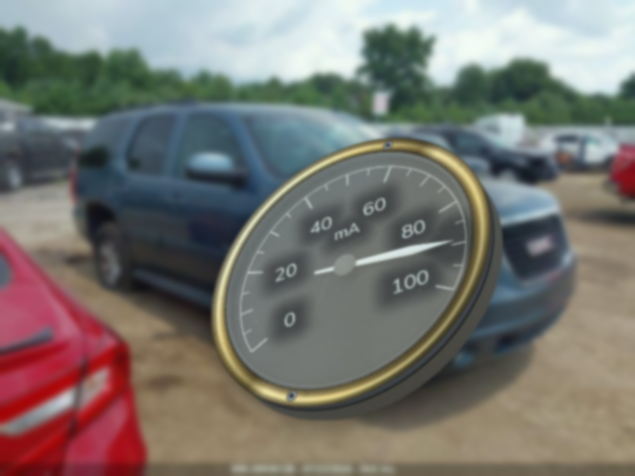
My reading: 90 mA
